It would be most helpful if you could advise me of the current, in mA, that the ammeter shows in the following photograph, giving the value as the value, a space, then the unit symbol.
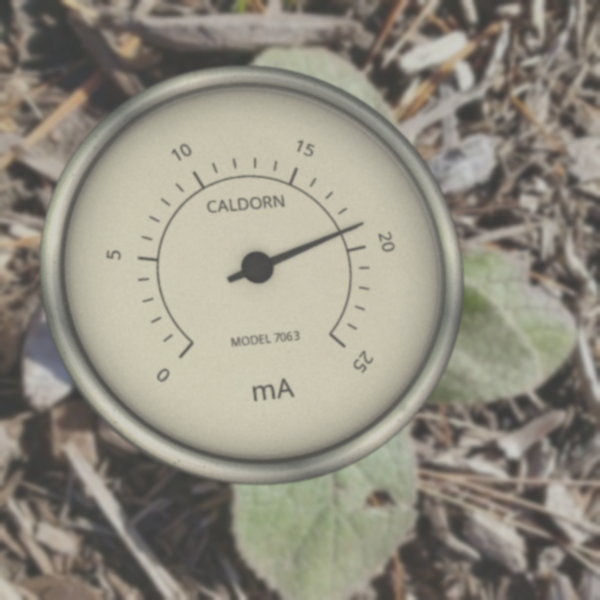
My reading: 19 mA
